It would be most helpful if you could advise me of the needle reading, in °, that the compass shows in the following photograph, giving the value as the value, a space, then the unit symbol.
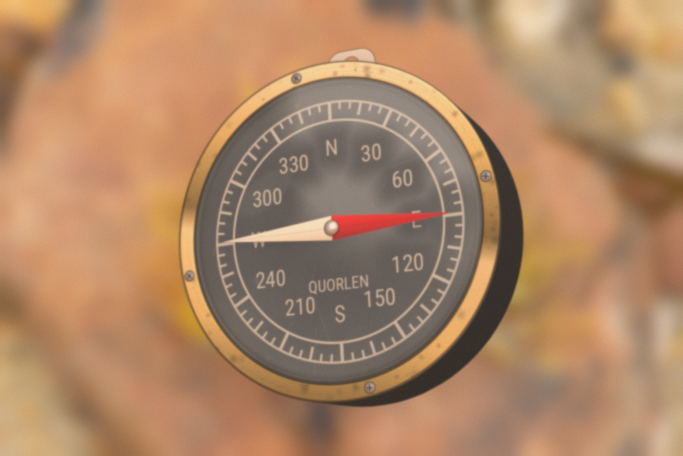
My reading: 90 °
